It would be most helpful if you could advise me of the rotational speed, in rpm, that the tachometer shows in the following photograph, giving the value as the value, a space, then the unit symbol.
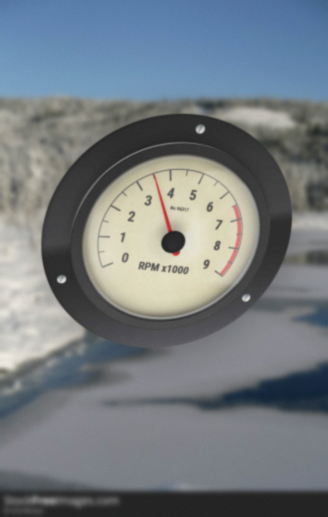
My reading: 3500 rpm
